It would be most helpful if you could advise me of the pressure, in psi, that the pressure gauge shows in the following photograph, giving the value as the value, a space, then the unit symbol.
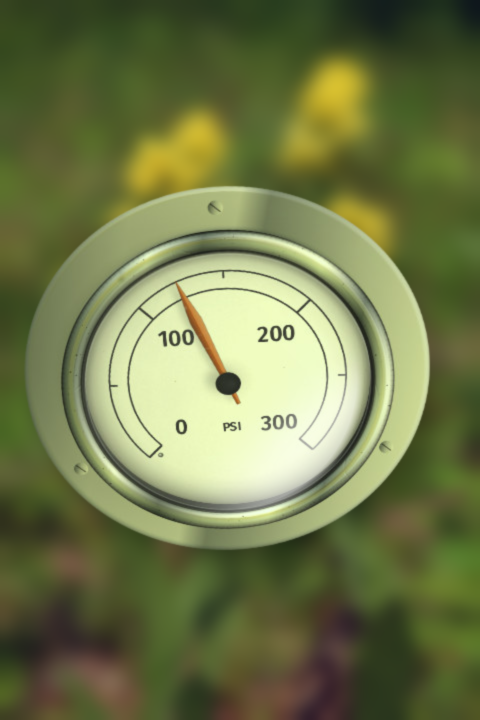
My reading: 125 psi
